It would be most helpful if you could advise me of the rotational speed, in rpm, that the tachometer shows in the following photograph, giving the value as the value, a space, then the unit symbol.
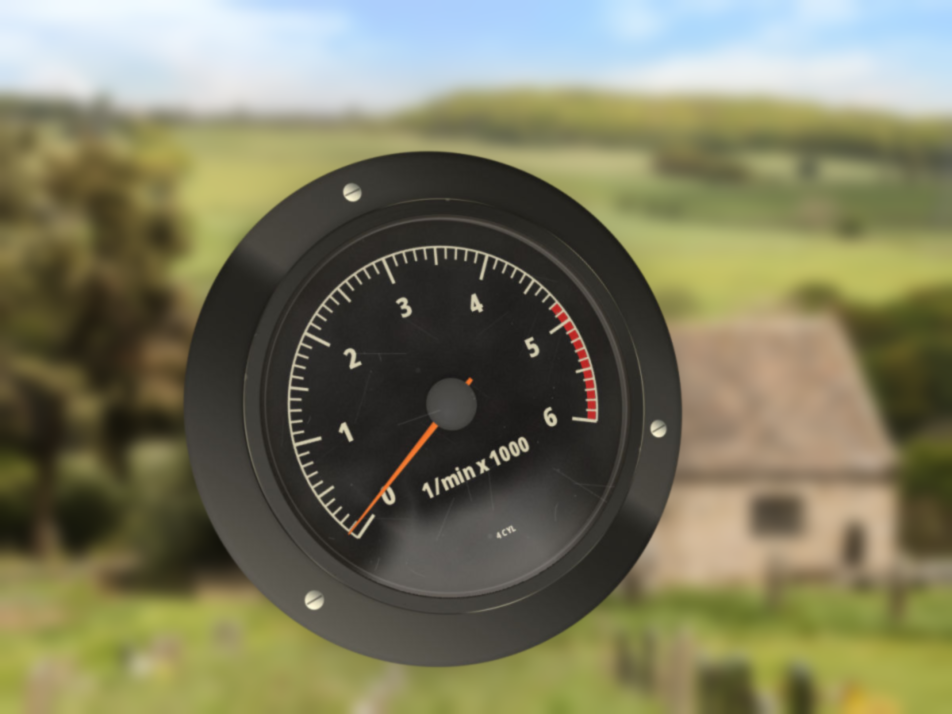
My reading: 100 rpm
